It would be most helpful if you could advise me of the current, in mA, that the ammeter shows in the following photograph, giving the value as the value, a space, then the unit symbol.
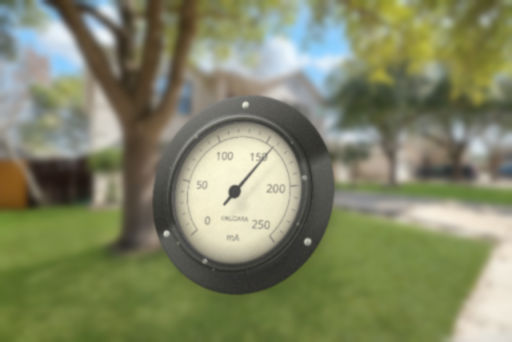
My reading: 160 mA
